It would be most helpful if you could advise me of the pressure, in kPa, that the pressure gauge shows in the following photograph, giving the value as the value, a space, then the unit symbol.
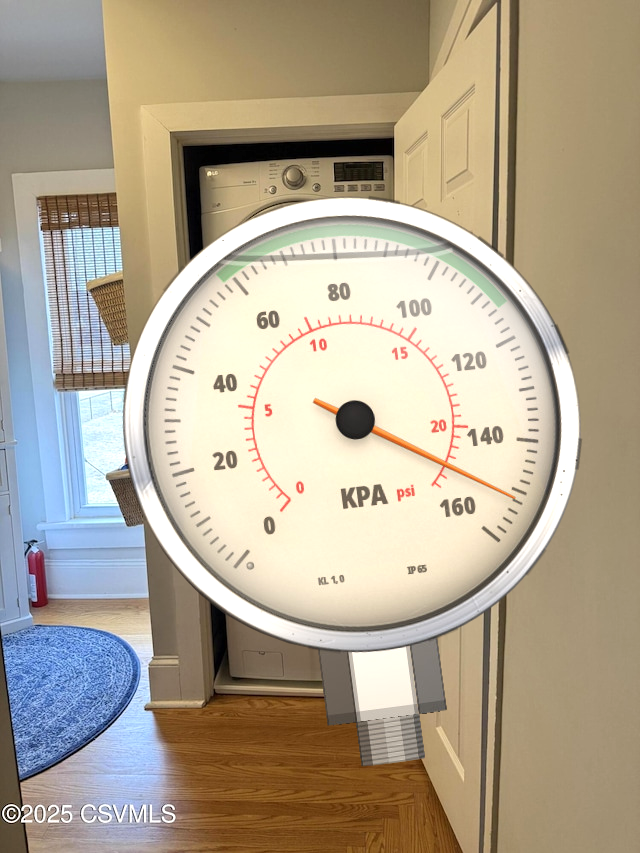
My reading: 152 kPa
